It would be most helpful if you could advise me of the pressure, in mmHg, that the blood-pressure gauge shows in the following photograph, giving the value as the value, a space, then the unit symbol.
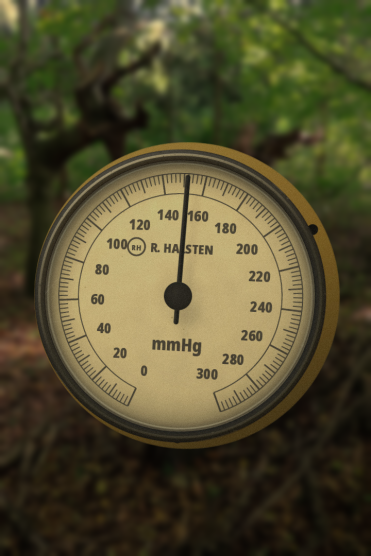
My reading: 152 mmHg
